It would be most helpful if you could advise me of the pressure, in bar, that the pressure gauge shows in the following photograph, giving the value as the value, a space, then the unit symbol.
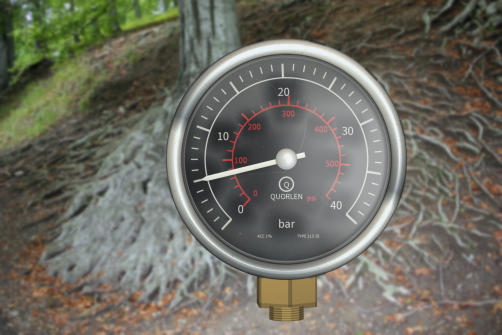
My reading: 5 bar
